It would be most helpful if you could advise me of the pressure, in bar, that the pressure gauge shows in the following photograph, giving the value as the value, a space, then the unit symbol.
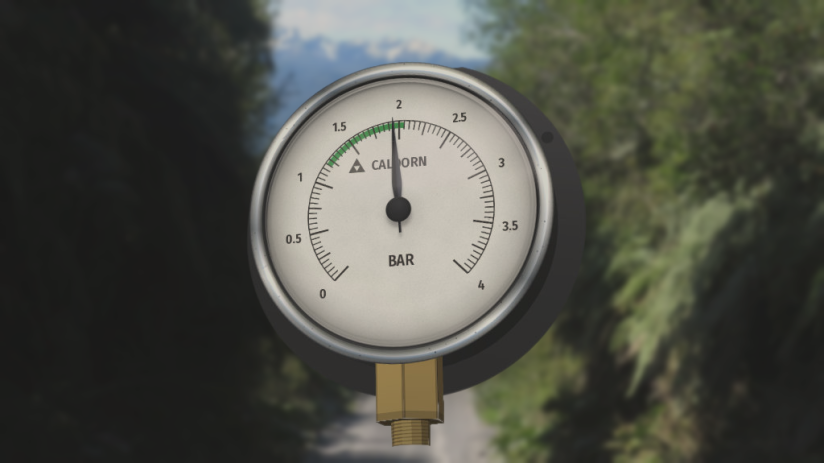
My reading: 1.95 bar
